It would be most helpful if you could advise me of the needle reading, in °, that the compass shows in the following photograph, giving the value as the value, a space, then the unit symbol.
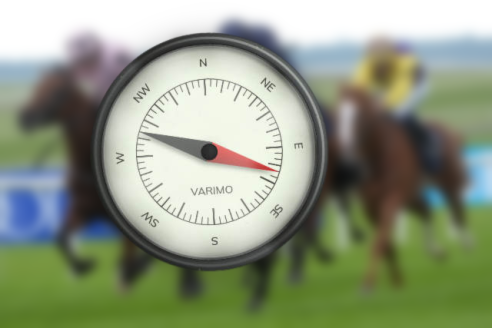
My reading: 110 °
